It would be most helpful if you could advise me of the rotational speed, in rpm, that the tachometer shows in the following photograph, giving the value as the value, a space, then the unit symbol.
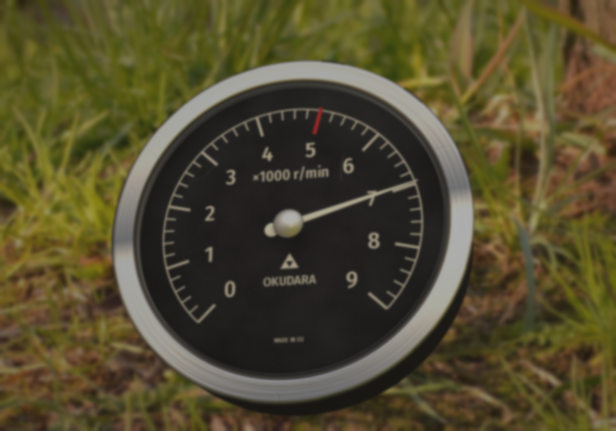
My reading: 7000 rpm
